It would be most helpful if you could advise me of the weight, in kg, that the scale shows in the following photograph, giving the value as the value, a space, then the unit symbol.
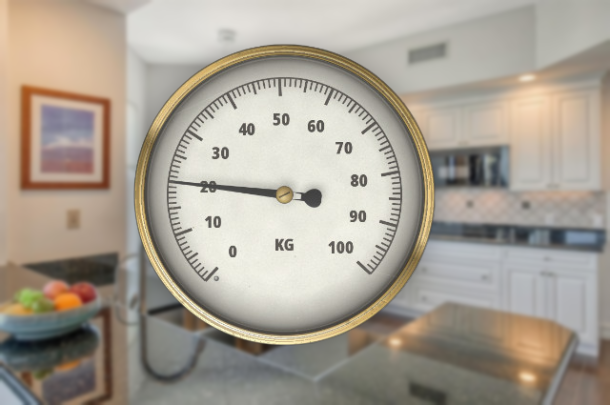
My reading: 20 kg
